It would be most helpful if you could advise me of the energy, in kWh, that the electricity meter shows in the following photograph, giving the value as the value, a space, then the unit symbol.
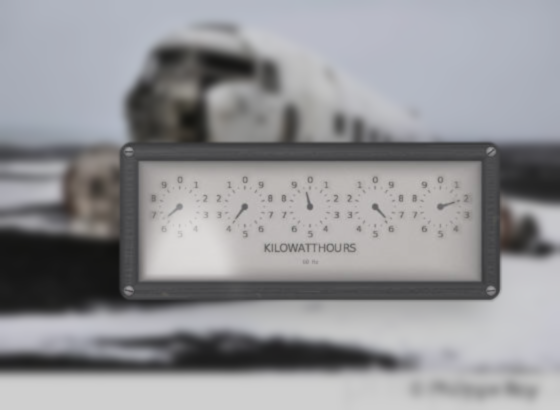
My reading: 63962 kWh
